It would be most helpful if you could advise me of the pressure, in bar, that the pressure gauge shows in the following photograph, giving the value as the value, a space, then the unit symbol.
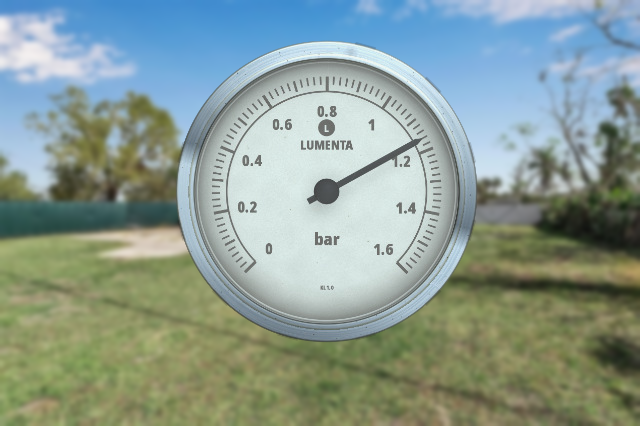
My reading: 1.16 bar
